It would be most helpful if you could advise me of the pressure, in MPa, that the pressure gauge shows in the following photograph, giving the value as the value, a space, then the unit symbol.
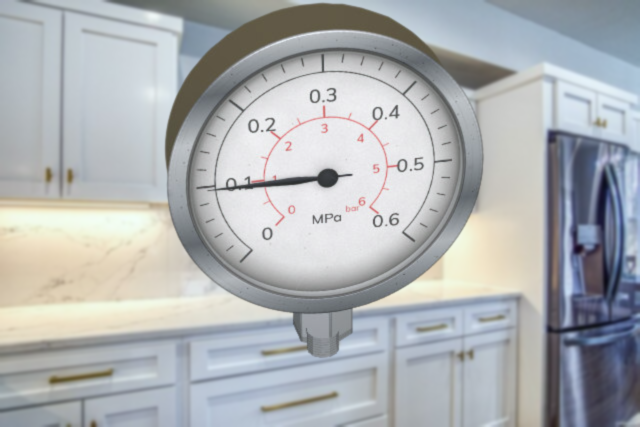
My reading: 0.1 MPa
